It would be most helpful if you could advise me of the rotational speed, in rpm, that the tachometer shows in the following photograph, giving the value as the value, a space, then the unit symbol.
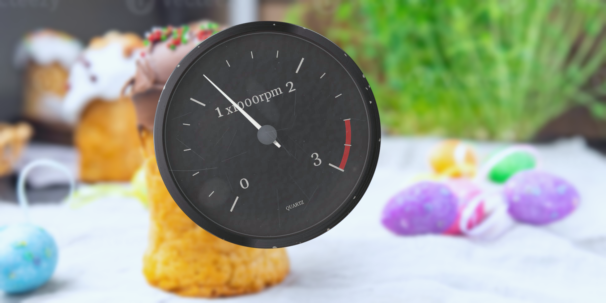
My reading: 1200 rpm
